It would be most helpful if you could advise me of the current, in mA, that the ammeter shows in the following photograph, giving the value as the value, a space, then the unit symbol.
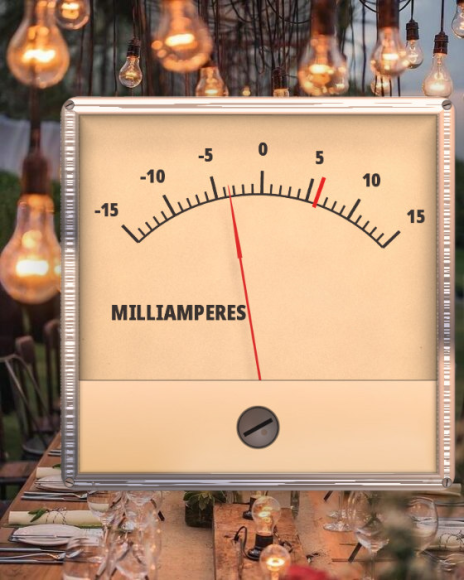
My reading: -3.5 mA
